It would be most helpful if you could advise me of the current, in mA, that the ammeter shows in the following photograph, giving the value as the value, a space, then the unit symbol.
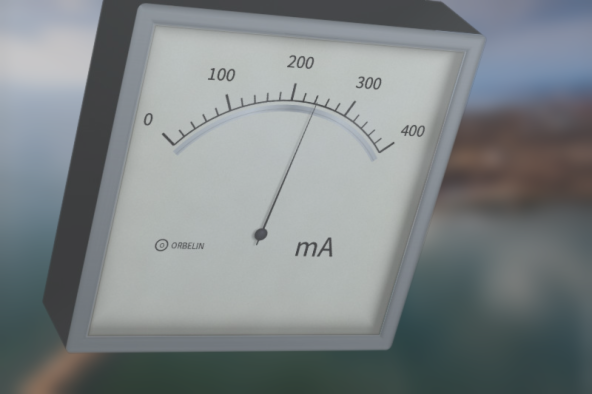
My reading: 240 mA
